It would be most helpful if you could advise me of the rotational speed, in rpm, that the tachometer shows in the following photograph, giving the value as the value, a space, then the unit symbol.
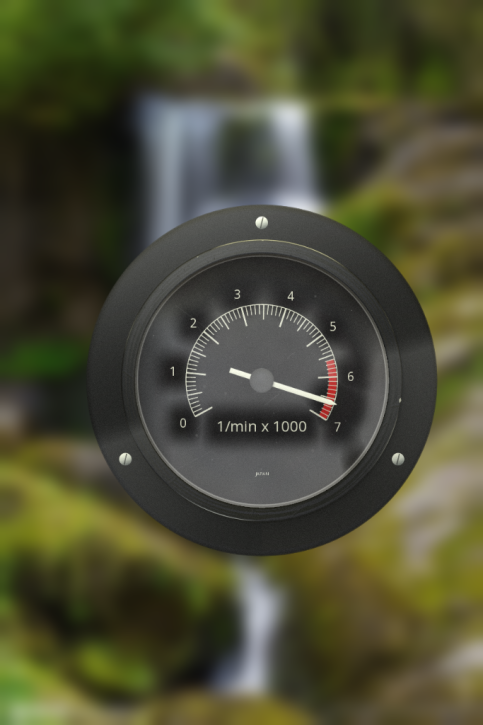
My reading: 6600 rpm
